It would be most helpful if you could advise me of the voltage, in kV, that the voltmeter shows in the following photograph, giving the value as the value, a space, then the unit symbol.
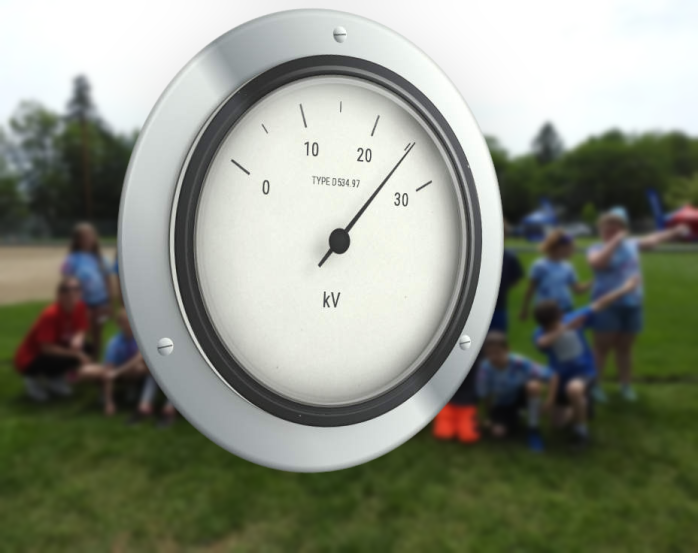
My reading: 25 kV
